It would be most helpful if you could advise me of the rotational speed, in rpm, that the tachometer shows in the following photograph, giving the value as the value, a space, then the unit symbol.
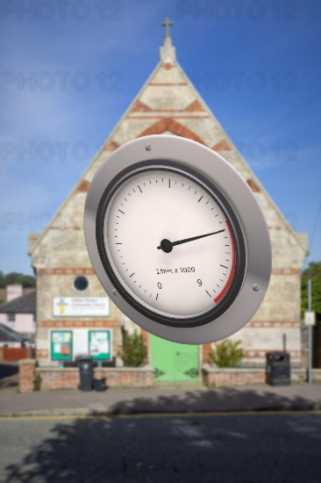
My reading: 7000 rpm
